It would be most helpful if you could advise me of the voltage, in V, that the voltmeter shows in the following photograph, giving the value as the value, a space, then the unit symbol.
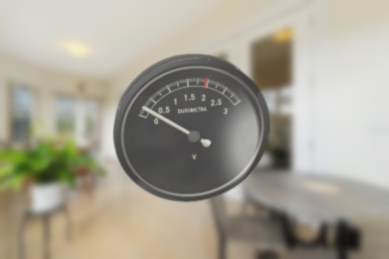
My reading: 0.25 V
